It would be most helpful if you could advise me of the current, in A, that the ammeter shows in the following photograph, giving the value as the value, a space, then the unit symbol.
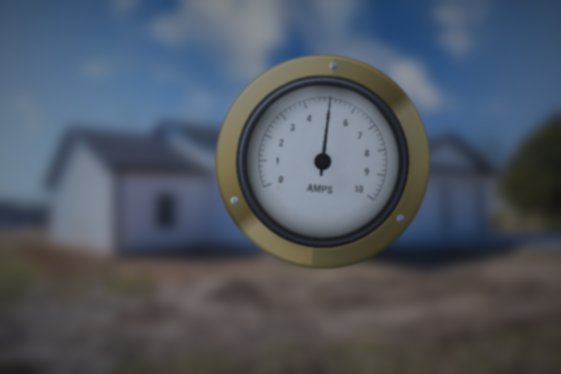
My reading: 5 A
